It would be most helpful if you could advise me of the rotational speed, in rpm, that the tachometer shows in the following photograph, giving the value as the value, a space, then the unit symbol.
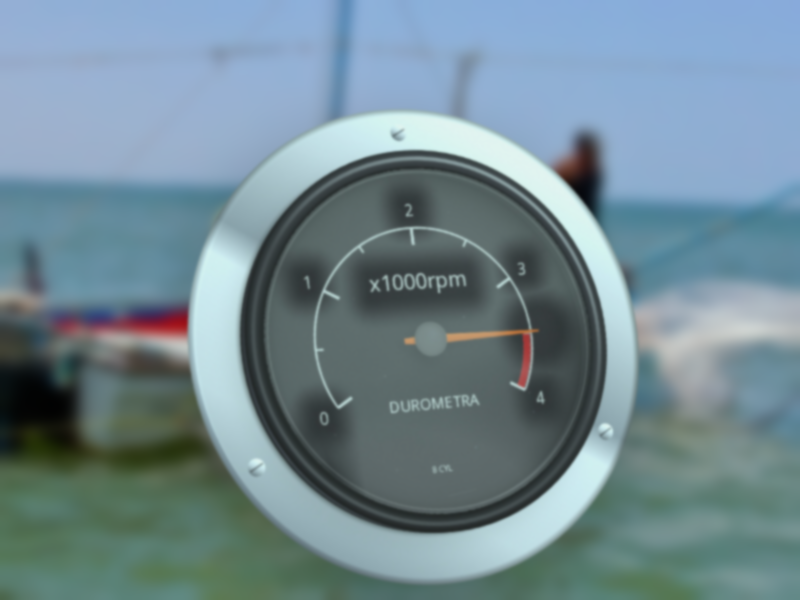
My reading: 3500 rpm
